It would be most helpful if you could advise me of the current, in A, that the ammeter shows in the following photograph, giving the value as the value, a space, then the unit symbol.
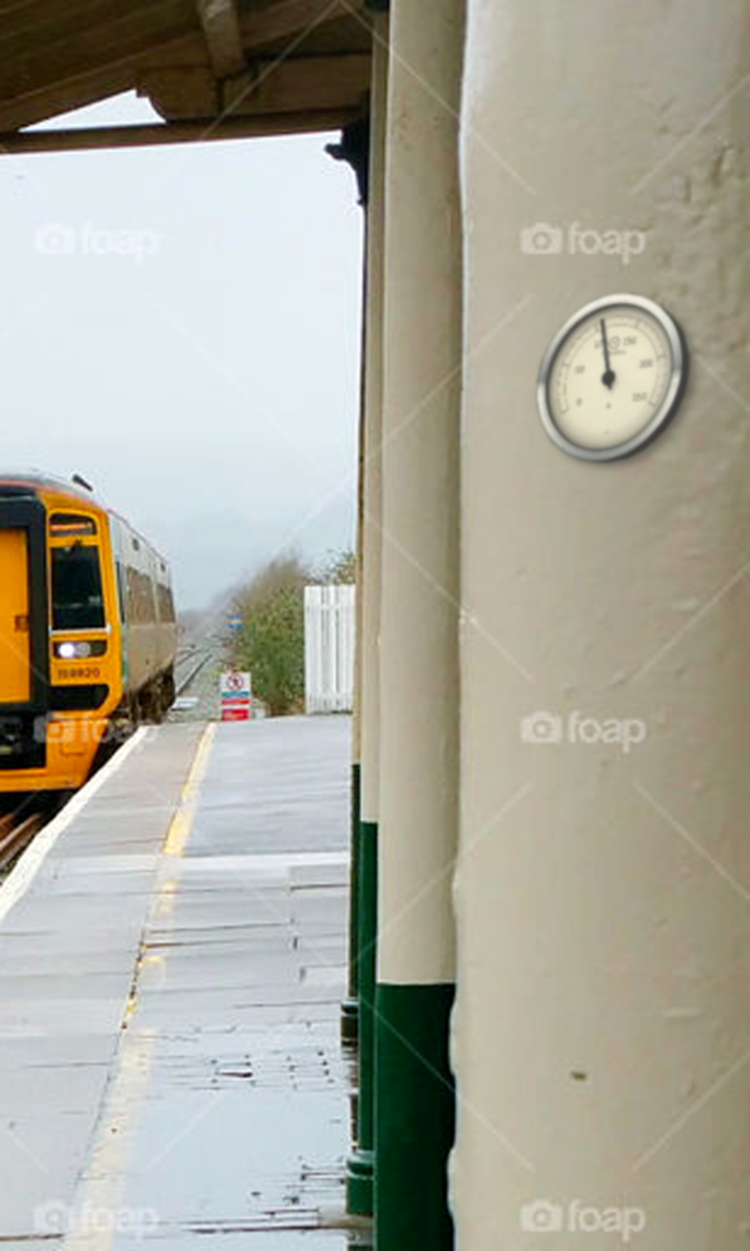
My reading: 110 A
